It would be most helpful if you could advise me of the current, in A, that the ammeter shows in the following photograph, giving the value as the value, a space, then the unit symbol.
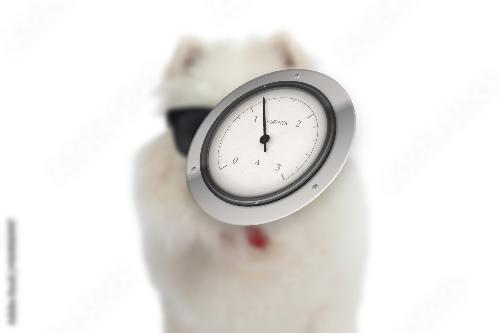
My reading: 1.2 A
